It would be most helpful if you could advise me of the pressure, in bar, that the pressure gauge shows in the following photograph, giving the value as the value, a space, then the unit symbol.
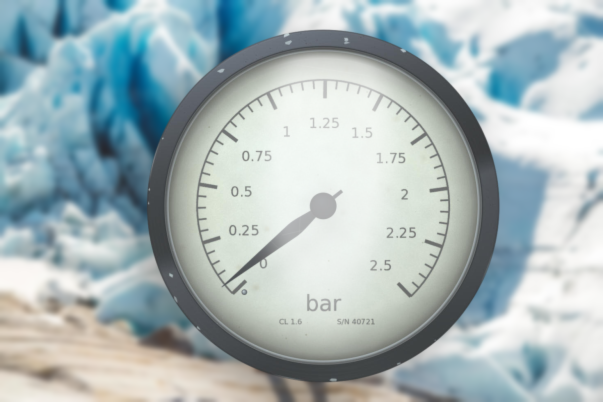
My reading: 0.05 bar
